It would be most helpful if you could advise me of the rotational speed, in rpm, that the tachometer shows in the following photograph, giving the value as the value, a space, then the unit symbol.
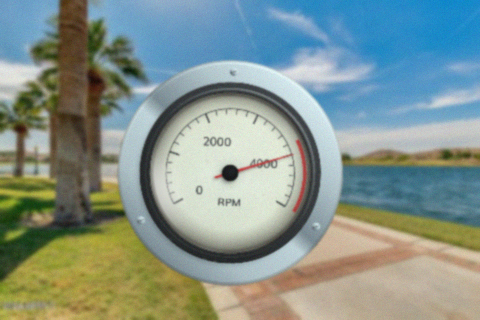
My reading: 4000 rpm
